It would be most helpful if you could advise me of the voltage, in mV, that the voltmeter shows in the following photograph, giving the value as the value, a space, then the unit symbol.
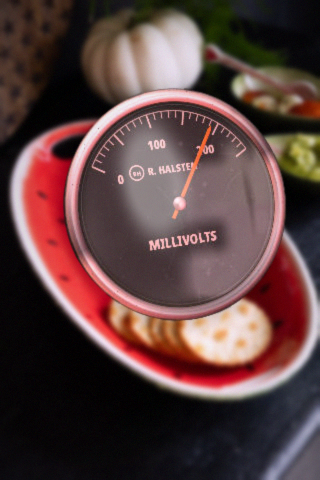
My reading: 190 mV
